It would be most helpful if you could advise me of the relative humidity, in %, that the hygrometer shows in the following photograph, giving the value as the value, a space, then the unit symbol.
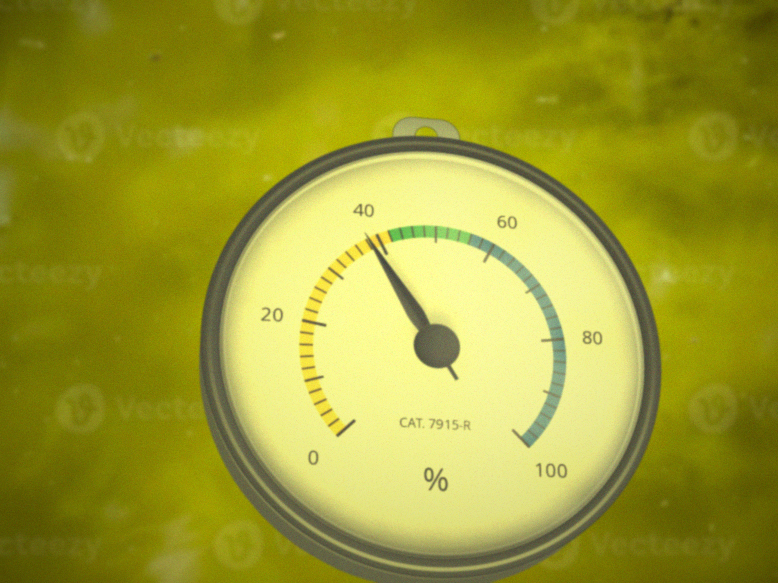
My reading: 38 %
